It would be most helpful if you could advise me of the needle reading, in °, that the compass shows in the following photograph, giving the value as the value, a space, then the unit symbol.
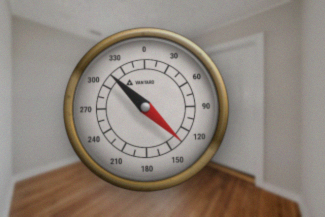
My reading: 135 °
